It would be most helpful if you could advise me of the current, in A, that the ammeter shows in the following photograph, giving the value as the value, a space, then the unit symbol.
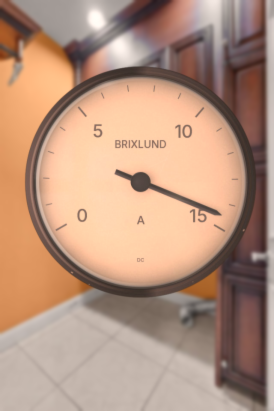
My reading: 14.5 A
